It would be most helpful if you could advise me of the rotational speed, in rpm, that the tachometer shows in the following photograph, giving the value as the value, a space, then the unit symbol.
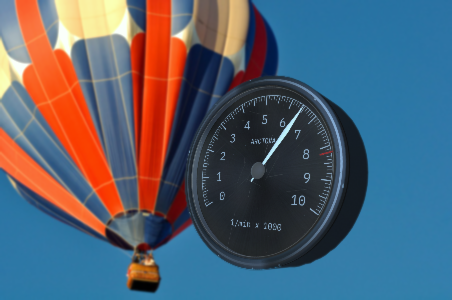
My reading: 6500 rpm
